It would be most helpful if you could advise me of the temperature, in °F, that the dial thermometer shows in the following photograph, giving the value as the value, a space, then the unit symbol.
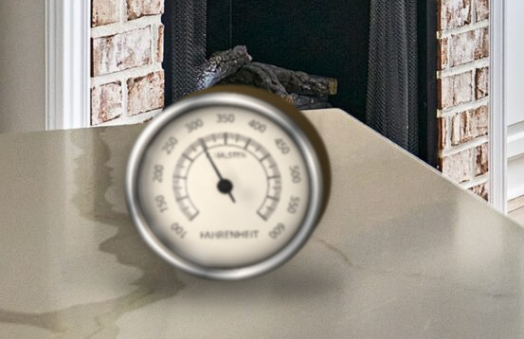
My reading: 300 °F
